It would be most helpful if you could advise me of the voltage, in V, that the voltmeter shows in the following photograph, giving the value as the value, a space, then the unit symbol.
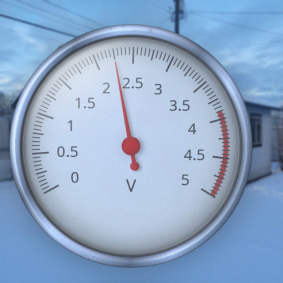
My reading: 2.25 V
